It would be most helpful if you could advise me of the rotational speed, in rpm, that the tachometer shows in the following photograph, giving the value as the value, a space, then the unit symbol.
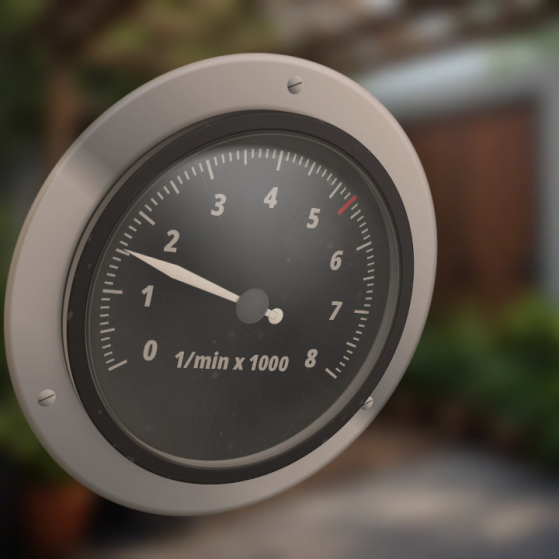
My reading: 1550 rpm
